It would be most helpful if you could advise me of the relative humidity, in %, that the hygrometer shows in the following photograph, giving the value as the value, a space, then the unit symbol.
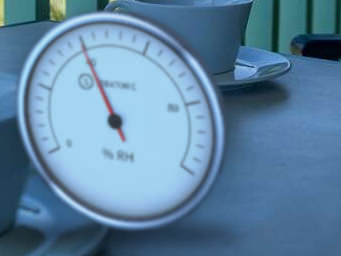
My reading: 40 %
